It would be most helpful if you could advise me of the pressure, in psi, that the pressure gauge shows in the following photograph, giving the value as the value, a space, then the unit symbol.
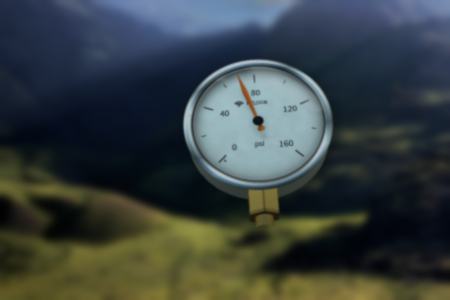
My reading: 70 psi
